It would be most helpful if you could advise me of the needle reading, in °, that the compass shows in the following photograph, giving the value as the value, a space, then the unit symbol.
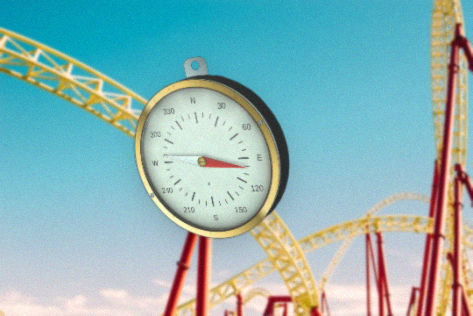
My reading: 100 °
